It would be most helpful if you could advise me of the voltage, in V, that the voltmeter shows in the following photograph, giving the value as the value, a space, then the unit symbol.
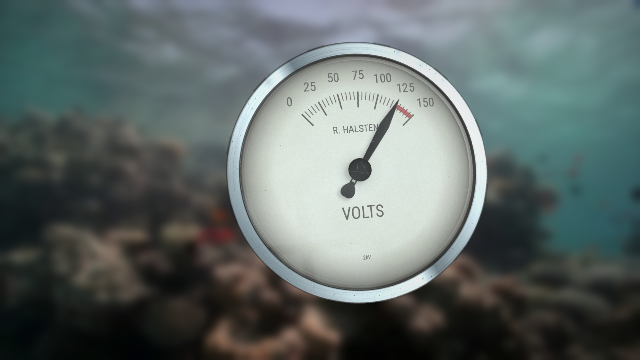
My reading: 125 V
